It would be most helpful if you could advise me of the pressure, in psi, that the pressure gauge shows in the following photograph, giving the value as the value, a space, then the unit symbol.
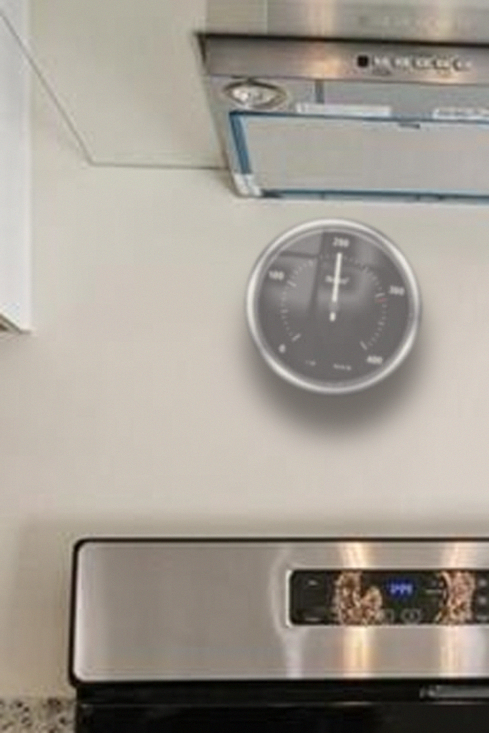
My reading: 200 psi
